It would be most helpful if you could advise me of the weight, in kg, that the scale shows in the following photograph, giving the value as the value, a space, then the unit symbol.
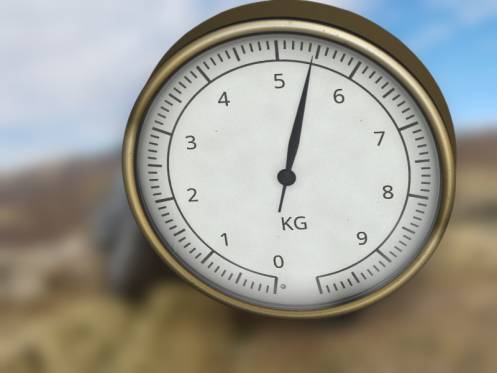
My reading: 5.45 kg
